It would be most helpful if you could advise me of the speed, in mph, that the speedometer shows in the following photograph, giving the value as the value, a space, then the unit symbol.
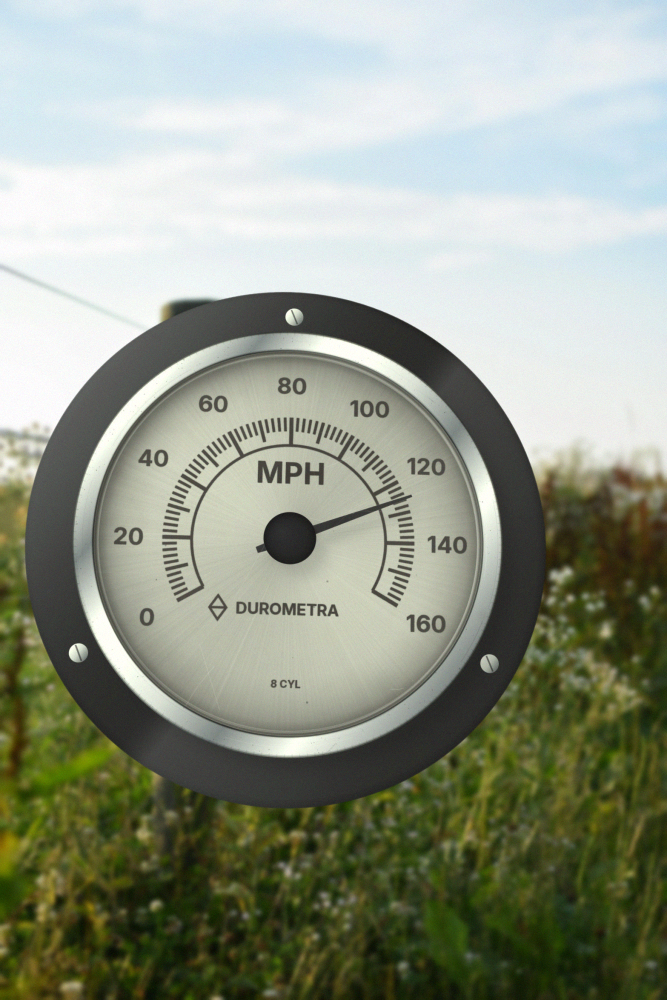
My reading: 126 mph
